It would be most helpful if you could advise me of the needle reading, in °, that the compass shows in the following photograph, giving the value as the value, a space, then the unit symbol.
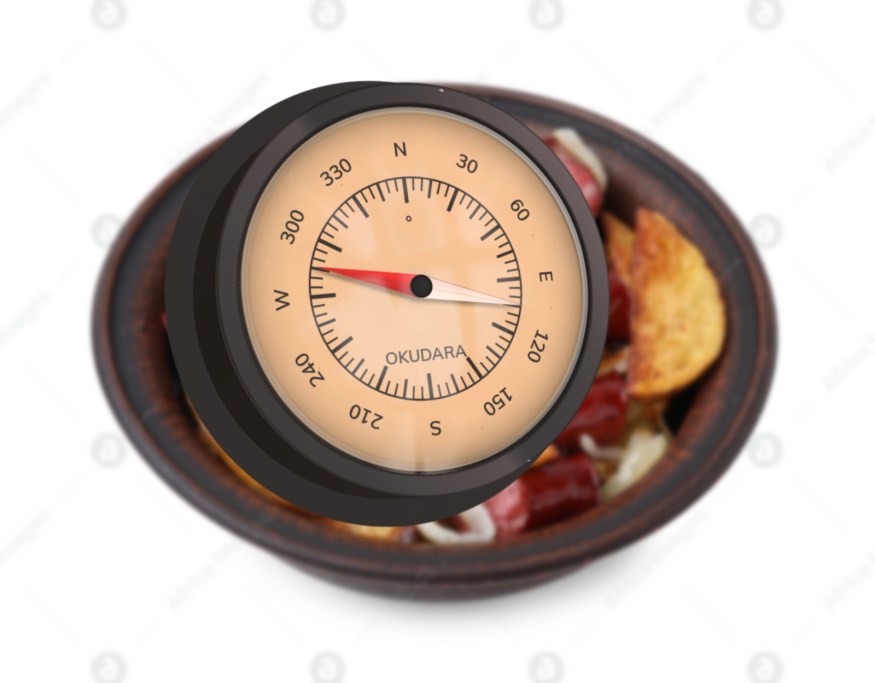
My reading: 285 °
